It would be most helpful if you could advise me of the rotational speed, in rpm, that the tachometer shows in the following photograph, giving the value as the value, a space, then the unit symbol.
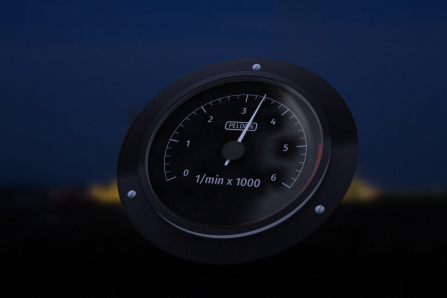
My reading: 3400 rpm
